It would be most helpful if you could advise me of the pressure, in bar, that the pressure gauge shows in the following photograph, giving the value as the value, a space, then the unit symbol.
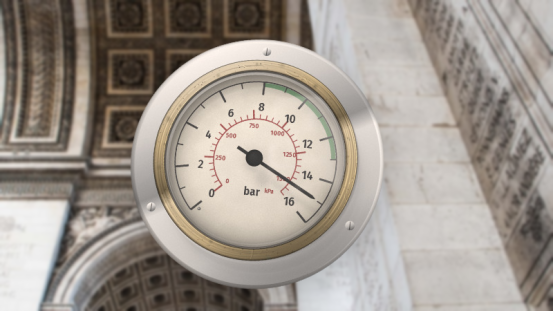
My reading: 15 bar
